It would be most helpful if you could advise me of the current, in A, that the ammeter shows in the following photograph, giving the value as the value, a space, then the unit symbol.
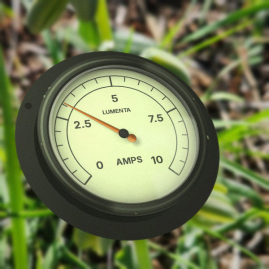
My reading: 3 A
